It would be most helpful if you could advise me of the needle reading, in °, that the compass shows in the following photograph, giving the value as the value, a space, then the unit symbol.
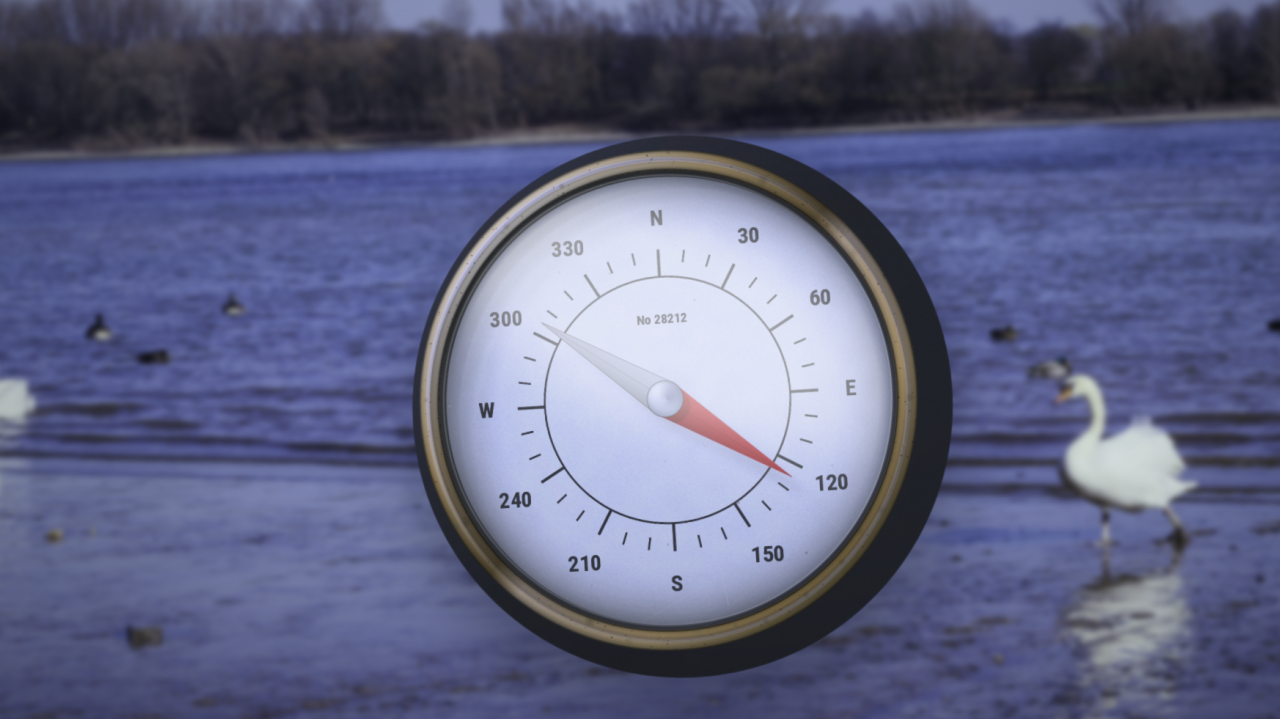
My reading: 125 °
